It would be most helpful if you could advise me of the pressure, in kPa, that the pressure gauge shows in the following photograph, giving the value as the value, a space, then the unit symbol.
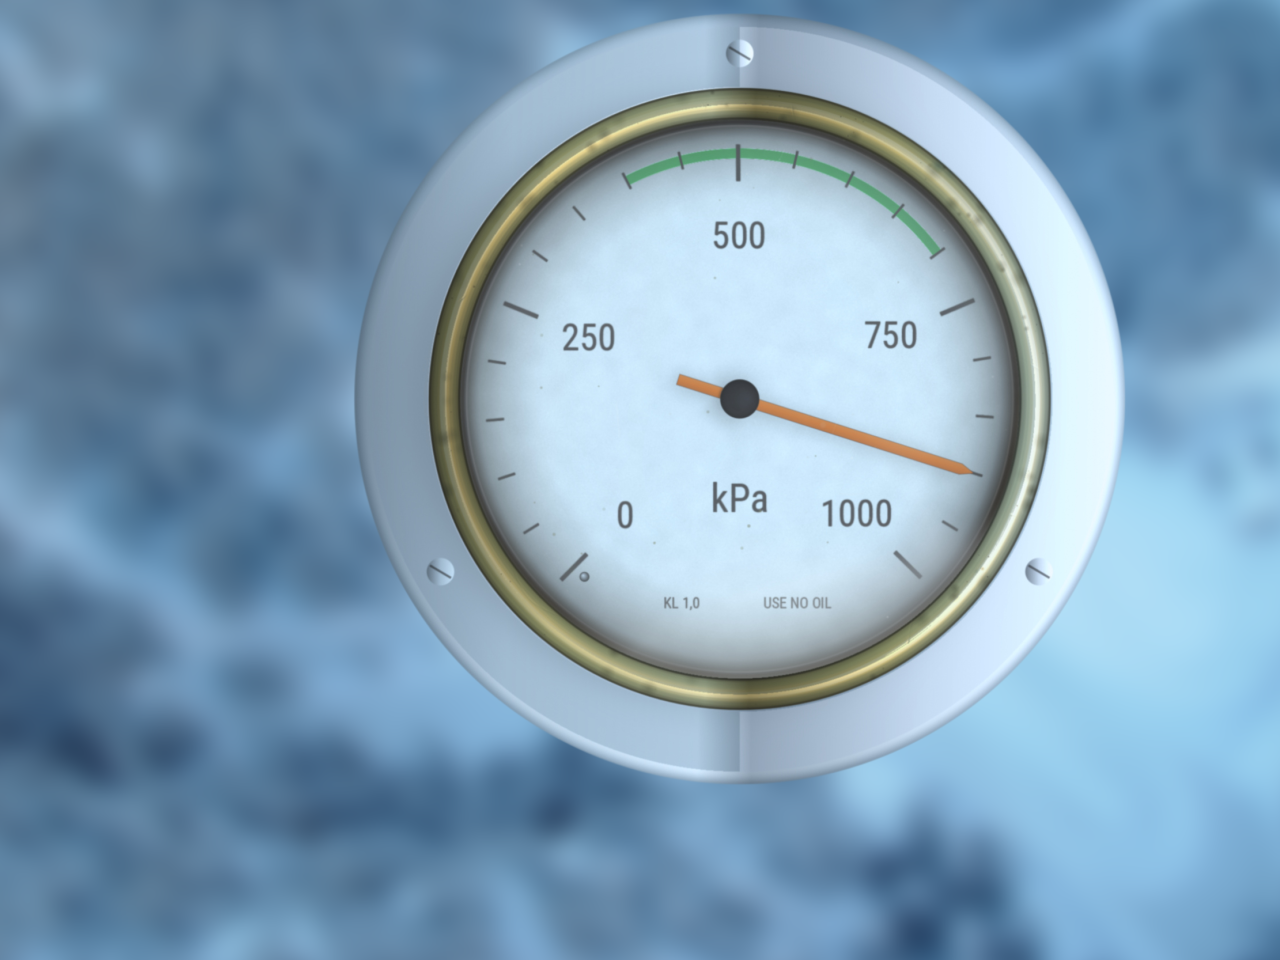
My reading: 900 kPa
